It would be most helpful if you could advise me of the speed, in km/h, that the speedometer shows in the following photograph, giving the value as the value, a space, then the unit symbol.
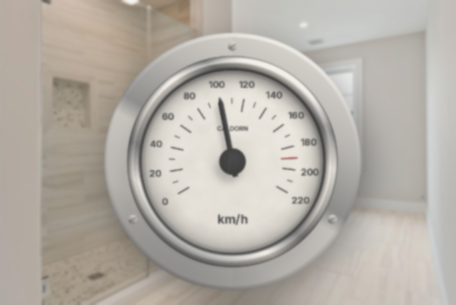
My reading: 100 km/h
